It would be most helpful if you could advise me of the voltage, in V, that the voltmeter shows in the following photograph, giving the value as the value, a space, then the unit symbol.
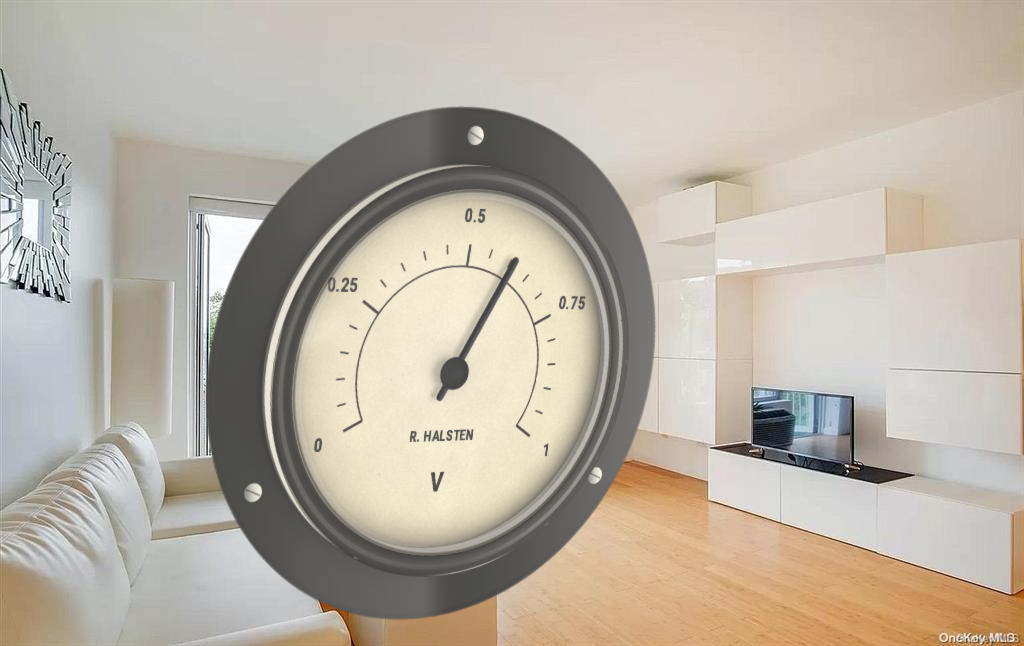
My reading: 0.6 V
